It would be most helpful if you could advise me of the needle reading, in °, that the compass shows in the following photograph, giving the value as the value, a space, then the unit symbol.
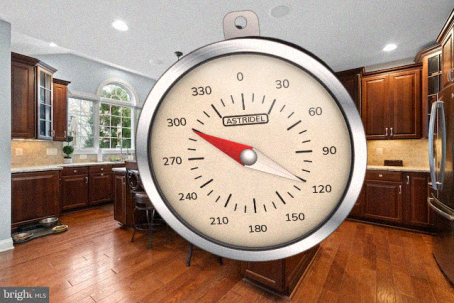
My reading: 300 °
